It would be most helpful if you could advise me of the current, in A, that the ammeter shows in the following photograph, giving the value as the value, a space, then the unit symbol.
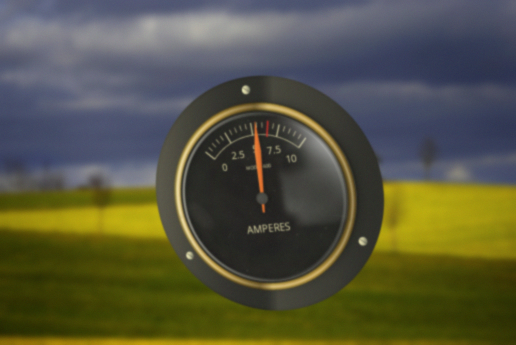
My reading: 5.5 A
